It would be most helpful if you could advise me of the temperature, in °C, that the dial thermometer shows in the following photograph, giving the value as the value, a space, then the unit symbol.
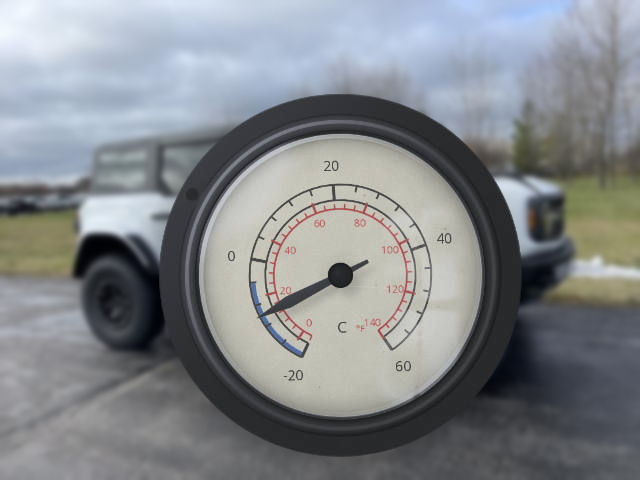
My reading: -10 °C
